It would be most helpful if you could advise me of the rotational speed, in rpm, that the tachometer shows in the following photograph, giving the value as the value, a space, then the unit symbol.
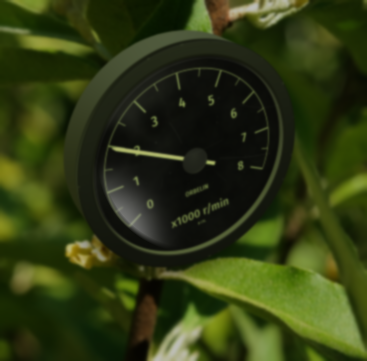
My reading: 2000 rpm
